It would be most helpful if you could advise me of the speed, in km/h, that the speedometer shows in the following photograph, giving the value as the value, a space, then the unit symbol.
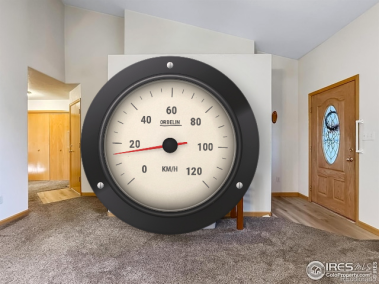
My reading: 15 km/h
